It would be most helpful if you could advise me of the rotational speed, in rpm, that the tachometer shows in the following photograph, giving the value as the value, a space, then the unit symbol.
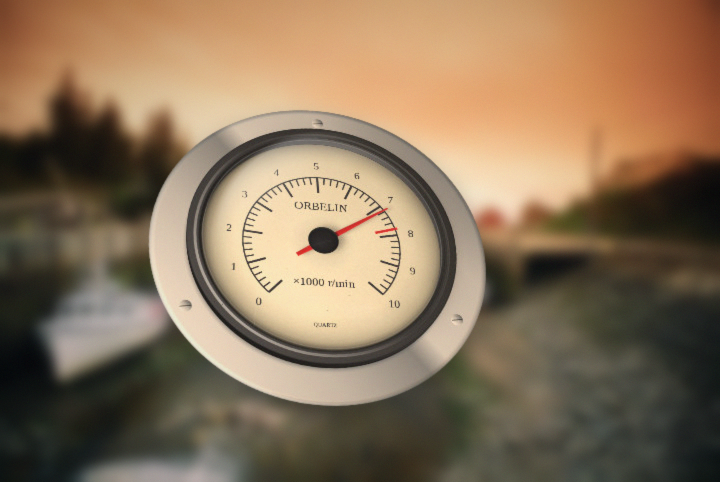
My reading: 7200 rpm
